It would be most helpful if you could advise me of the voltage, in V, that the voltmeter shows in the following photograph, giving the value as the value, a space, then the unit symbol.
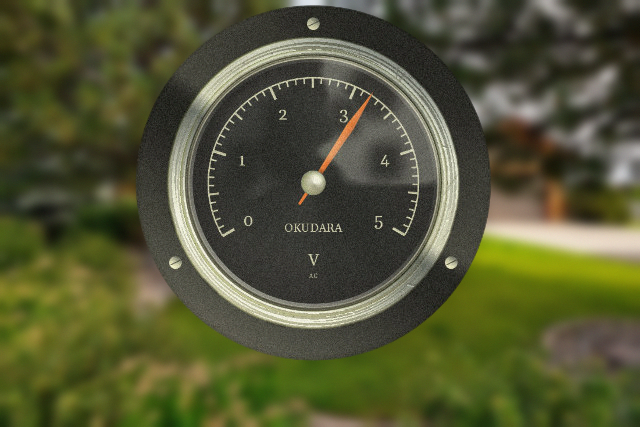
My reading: 3.2 V
